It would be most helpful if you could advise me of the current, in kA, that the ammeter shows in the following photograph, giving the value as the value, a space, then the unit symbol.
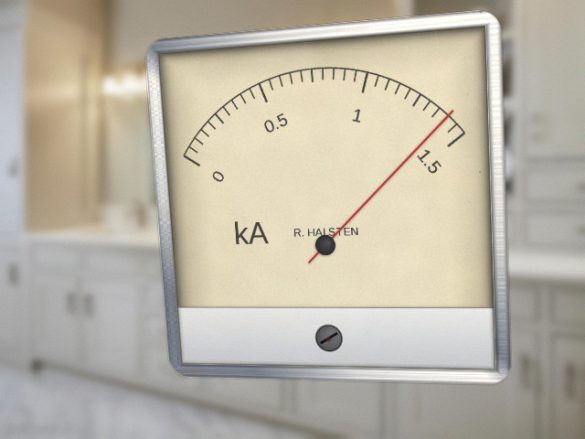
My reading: 1.4 kA
